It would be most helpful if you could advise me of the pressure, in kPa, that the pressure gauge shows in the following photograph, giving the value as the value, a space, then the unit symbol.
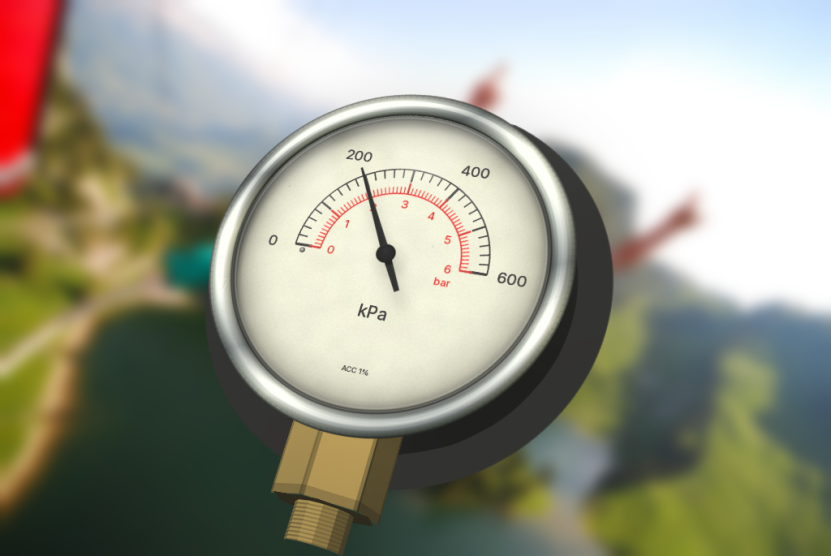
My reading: 200 kPa
